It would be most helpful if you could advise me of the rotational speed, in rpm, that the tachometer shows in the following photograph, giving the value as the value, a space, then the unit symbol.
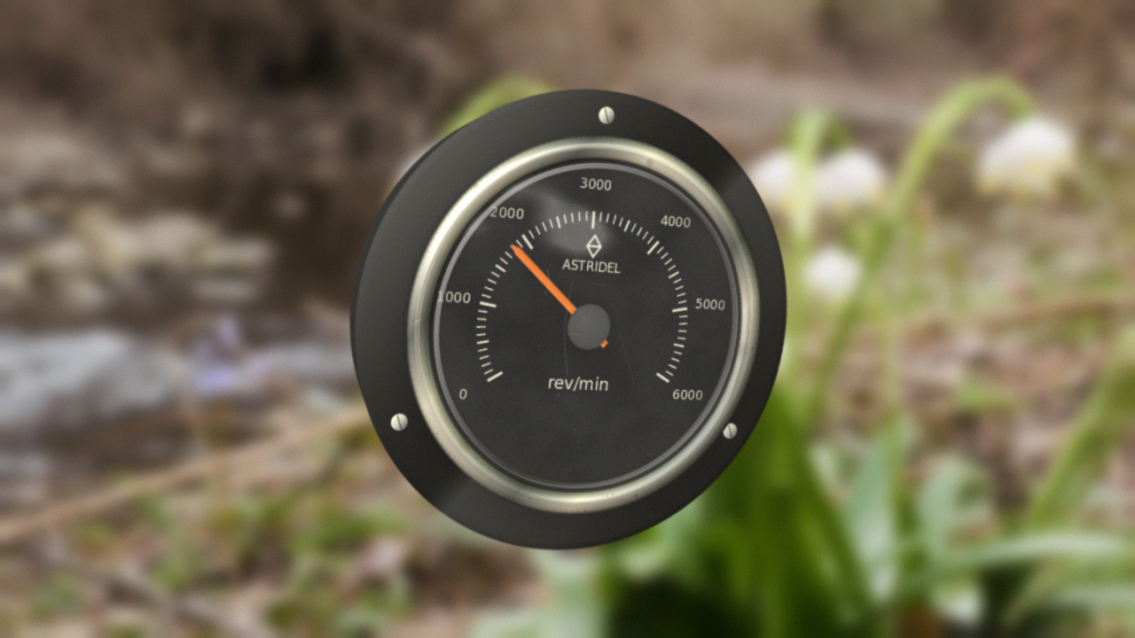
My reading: 1800 rpm
